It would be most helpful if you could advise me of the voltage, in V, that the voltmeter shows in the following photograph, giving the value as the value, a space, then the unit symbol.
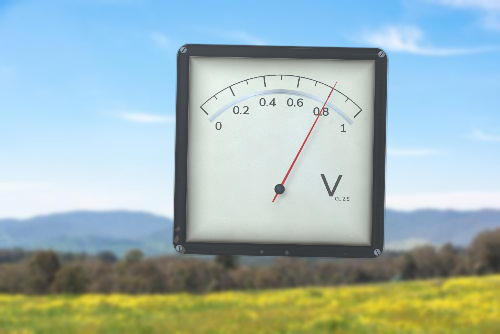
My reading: 0.8 V
